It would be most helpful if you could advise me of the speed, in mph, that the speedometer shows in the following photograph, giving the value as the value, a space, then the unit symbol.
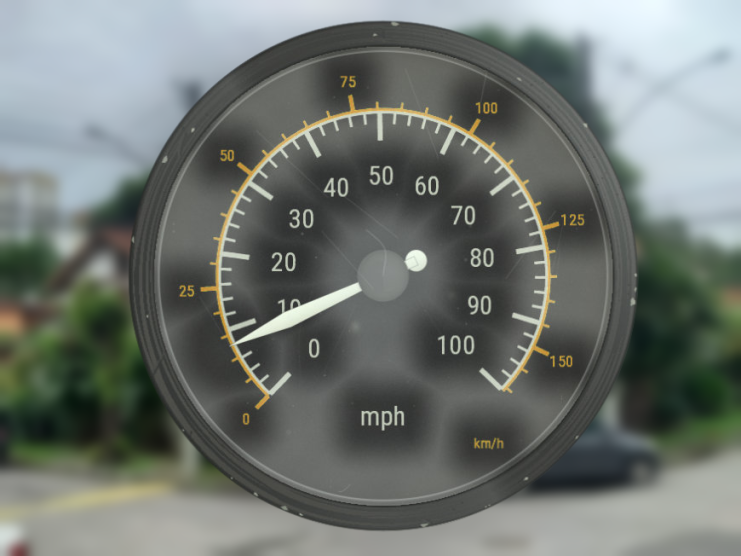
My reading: 8 mph
